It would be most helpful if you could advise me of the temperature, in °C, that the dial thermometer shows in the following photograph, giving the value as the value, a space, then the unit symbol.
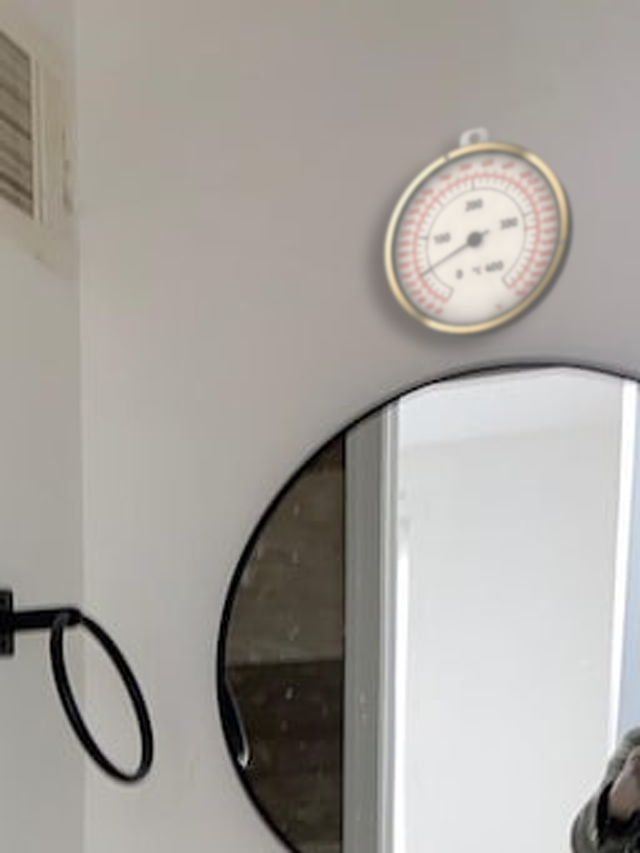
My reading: 50 °C
